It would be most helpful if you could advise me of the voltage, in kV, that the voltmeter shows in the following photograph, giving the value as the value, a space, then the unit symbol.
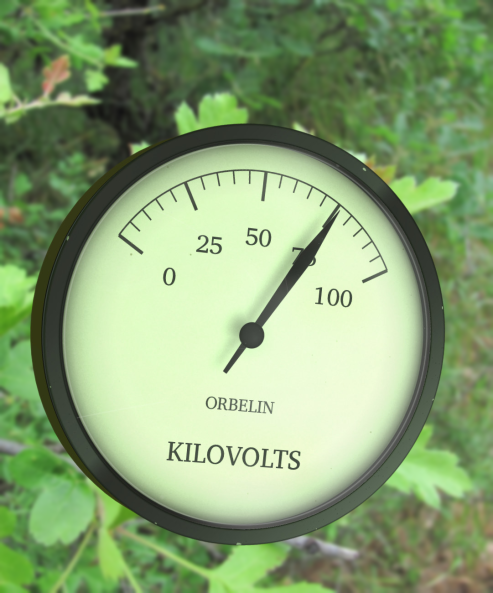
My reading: 75 kV
